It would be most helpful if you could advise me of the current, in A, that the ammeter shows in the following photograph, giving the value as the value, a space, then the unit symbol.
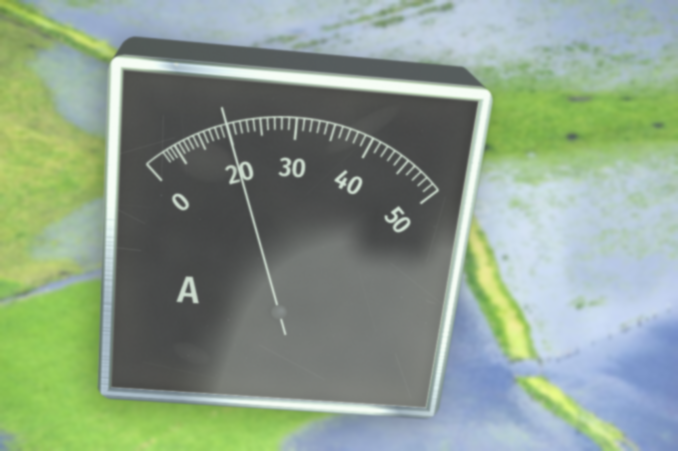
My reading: 20 A
